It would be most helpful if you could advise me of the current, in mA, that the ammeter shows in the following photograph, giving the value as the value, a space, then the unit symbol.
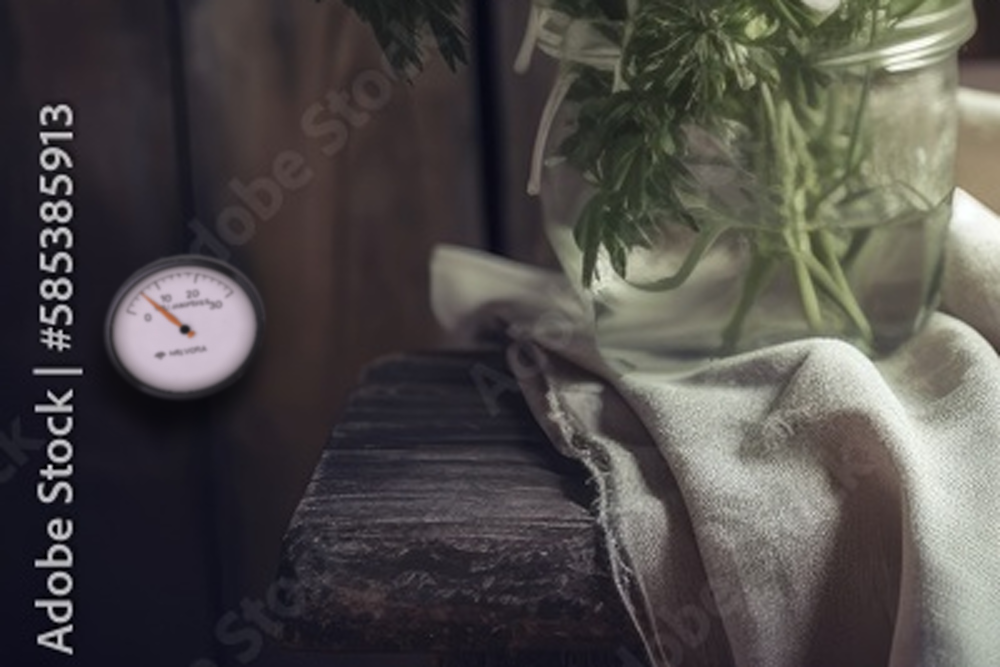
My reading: 6 mA
